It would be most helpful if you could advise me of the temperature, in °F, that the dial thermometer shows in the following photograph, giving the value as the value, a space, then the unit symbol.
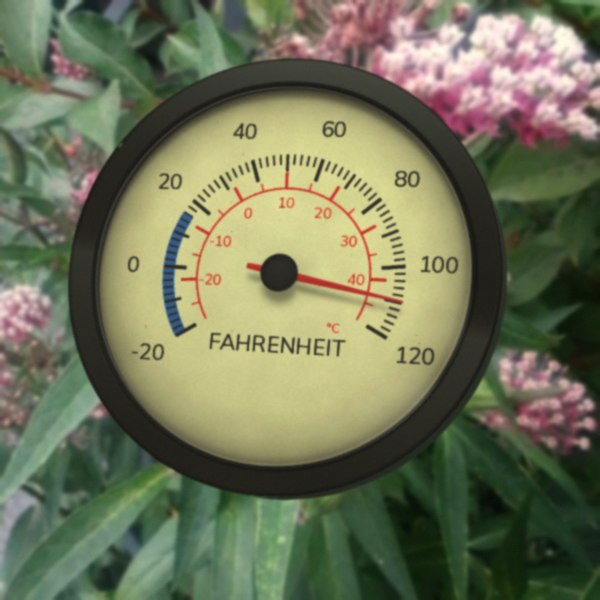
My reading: 110 °F
